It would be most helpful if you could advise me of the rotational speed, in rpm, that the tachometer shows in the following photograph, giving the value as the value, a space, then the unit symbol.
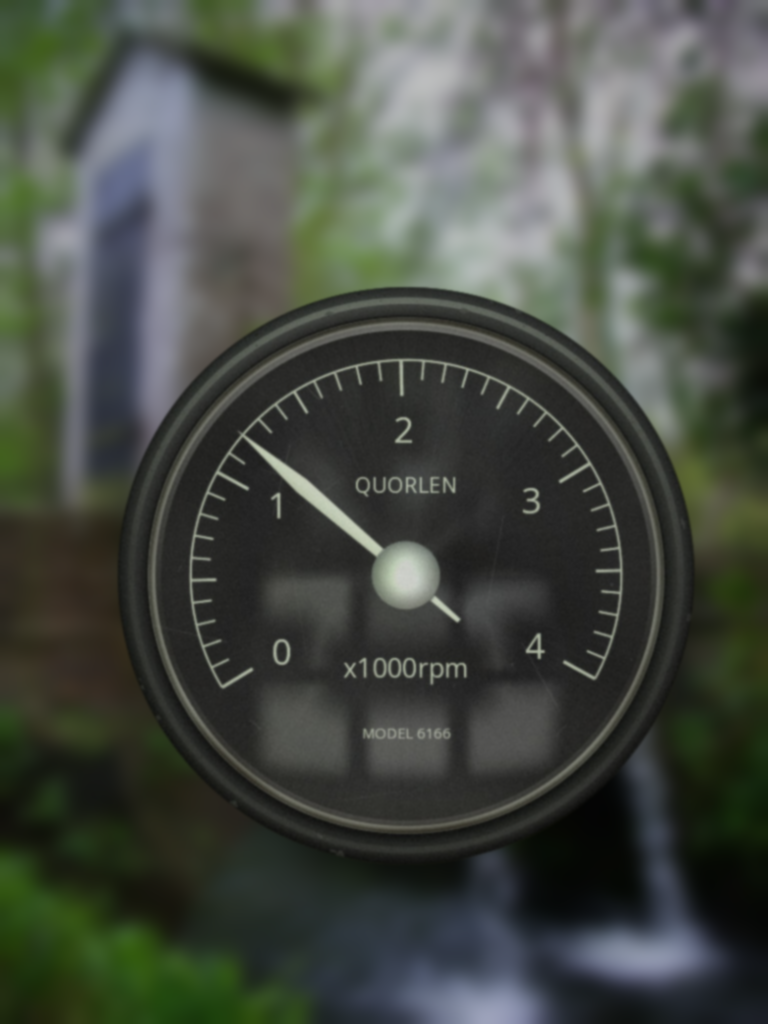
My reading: 1200 rpm
